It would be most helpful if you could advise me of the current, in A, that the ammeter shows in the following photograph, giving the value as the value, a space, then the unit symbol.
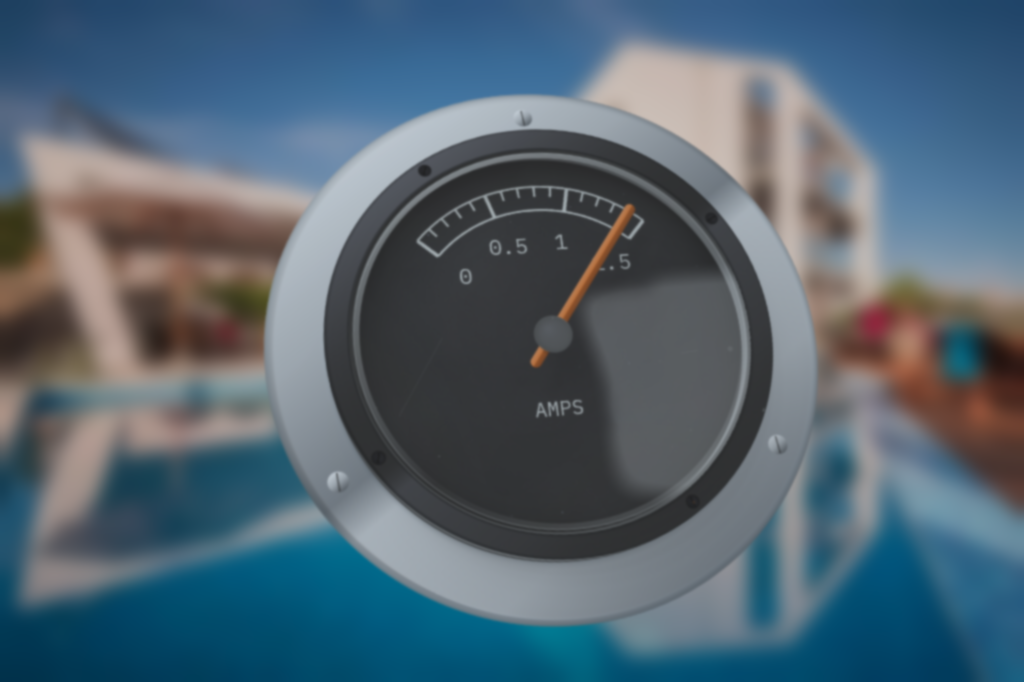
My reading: 1.4 A
